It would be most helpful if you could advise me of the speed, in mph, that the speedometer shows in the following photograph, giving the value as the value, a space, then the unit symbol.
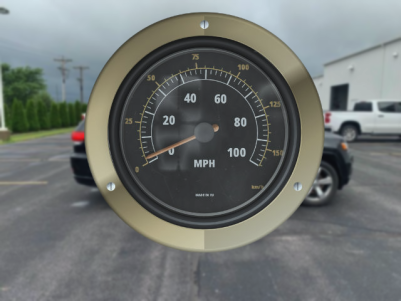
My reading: 2 mph
